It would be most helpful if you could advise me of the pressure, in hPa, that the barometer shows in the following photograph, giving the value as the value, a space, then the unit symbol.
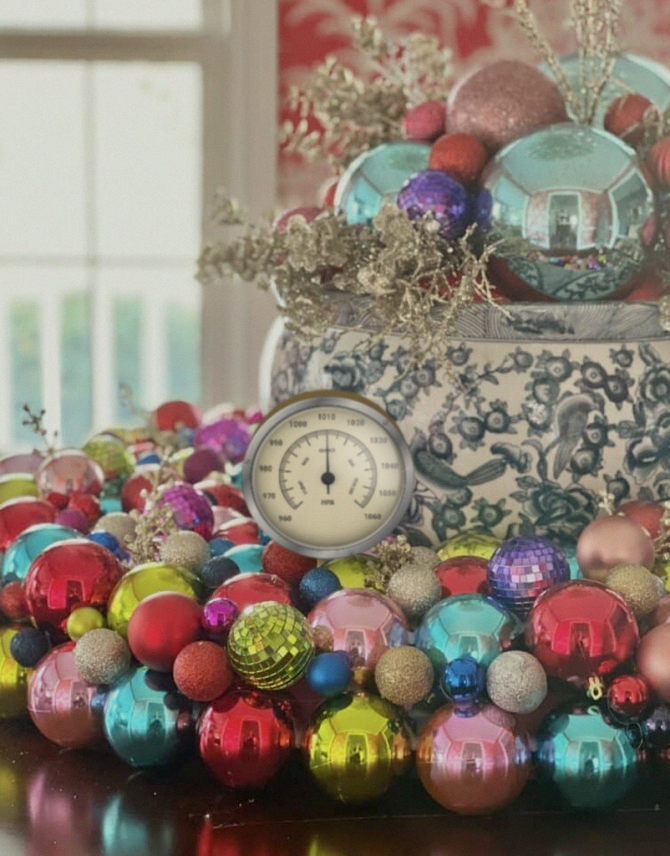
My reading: 1010 hPa
